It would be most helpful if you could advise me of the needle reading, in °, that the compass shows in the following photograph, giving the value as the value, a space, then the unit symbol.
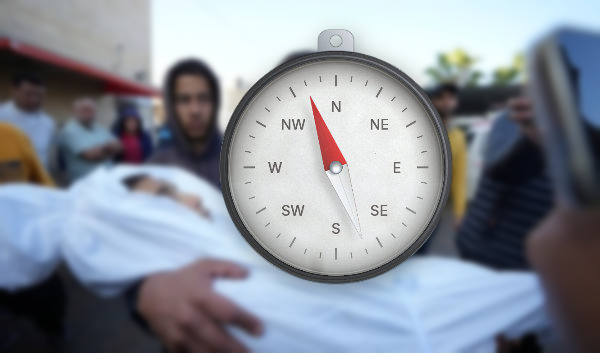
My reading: 340 °
